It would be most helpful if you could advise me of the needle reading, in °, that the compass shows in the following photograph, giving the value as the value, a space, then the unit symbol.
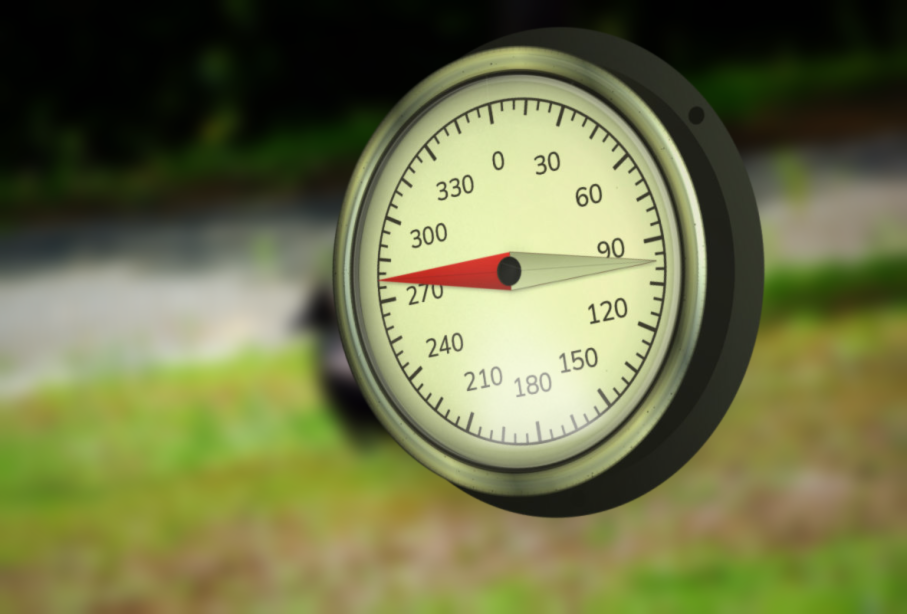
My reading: 277.5 °
